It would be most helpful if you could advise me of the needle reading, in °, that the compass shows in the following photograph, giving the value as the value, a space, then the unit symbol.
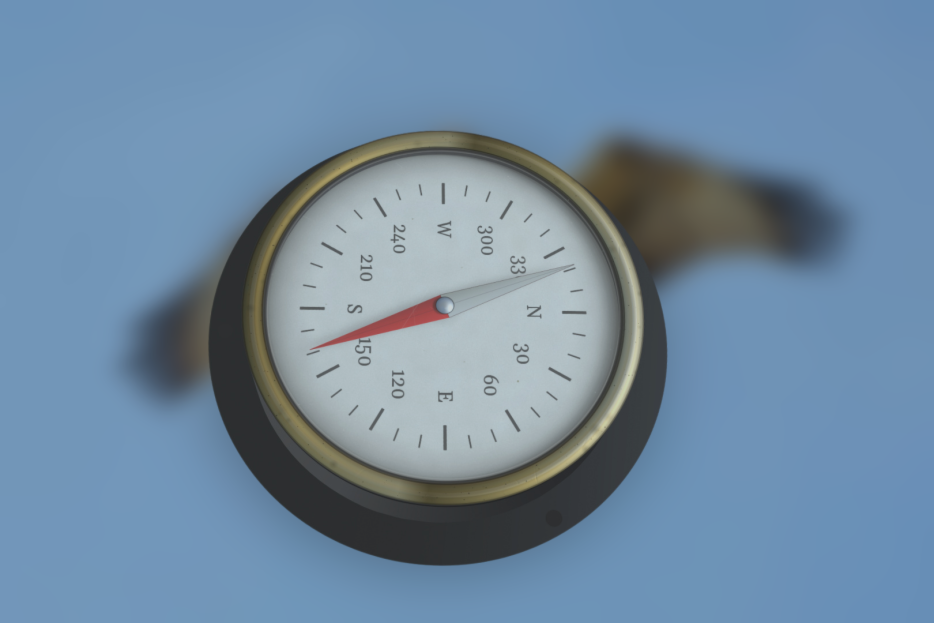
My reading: 160 °
